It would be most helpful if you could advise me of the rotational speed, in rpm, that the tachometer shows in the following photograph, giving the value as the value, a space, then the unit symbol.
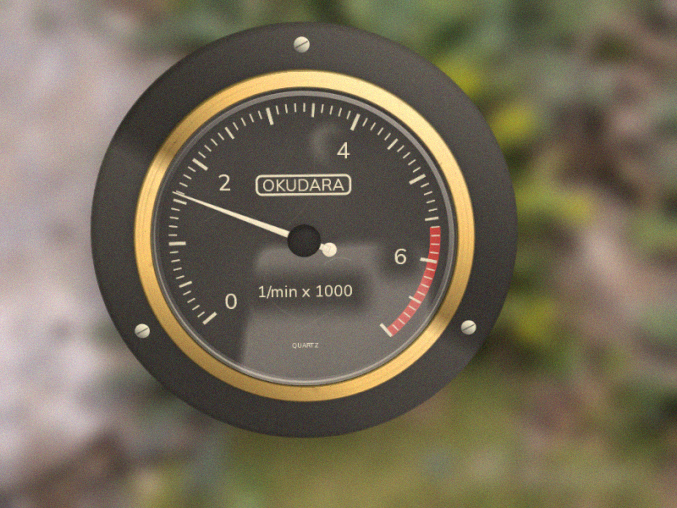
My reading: 1600 rpm
